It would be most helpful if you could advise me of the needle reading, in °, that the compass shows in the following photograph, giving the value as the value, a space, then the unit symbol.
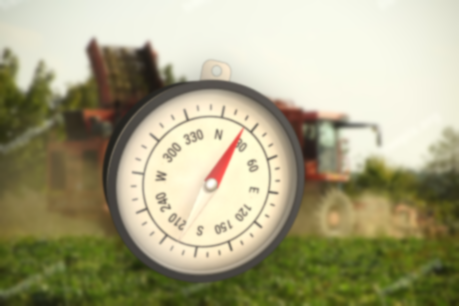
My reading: 20 °
